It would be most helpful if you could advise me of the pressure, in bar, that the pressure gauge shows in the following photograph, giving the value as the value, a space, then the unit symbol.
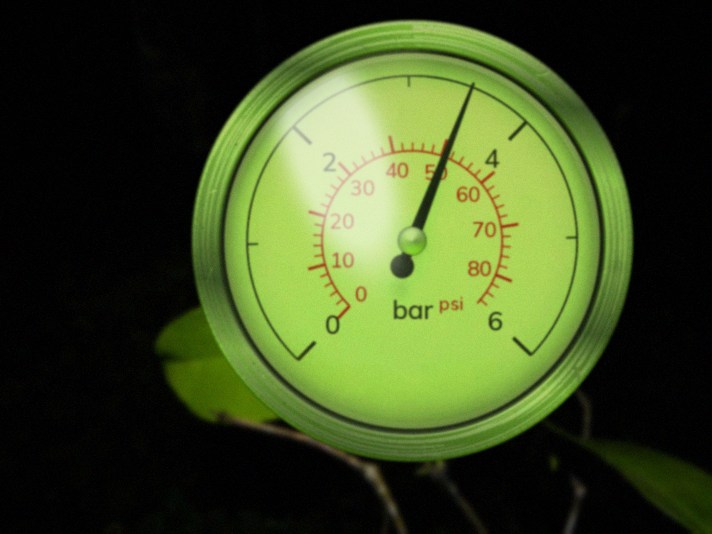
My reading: 3.5 bar
